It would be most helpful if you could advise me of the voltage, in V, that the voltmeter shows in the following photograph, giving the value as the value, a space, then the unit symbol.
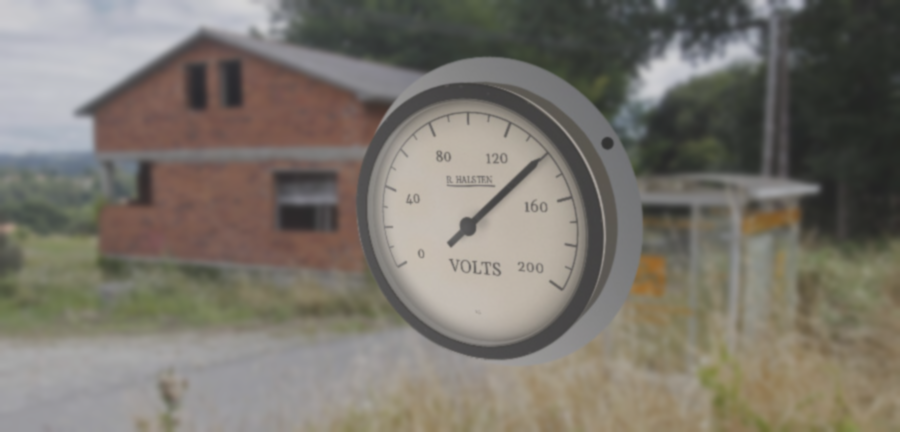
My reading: 140 V
